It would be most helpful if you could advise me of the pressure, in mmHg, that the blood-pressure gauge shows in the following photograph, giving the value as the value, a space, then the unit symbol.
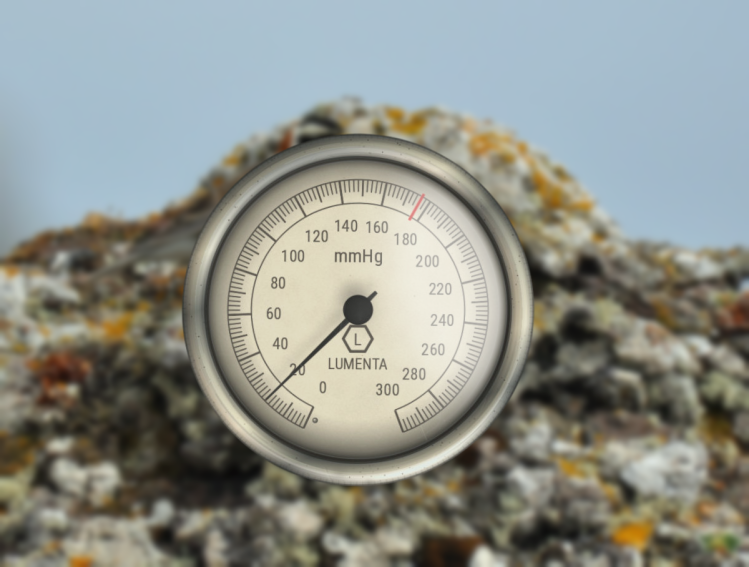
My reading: 20 mmHg
